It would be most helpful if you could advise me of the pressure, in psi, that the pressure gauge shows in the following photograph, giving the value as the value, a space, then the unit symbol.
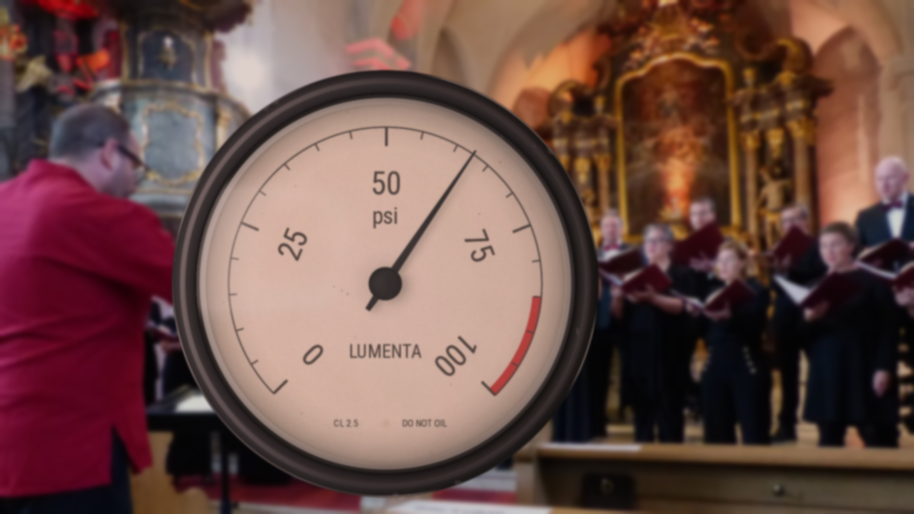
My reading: 62.5 psi
